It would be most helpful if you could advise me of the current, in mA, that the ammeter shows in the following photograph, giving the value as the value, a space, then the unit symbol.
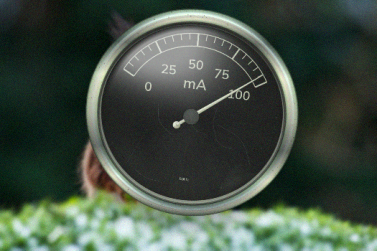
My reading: 95 mA
